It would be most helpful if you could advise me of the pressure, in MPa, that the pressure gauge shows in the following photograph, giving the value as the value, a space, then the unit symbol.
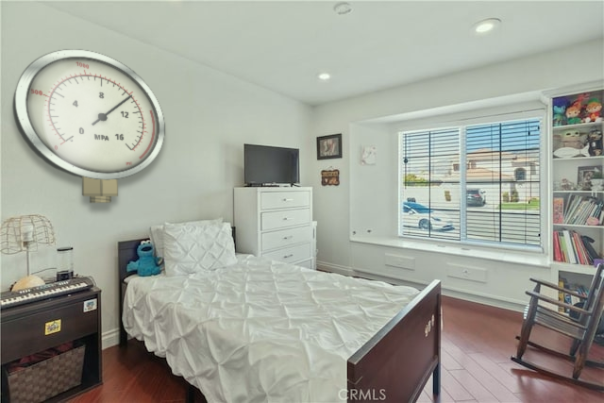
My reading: 10.5 MPa
